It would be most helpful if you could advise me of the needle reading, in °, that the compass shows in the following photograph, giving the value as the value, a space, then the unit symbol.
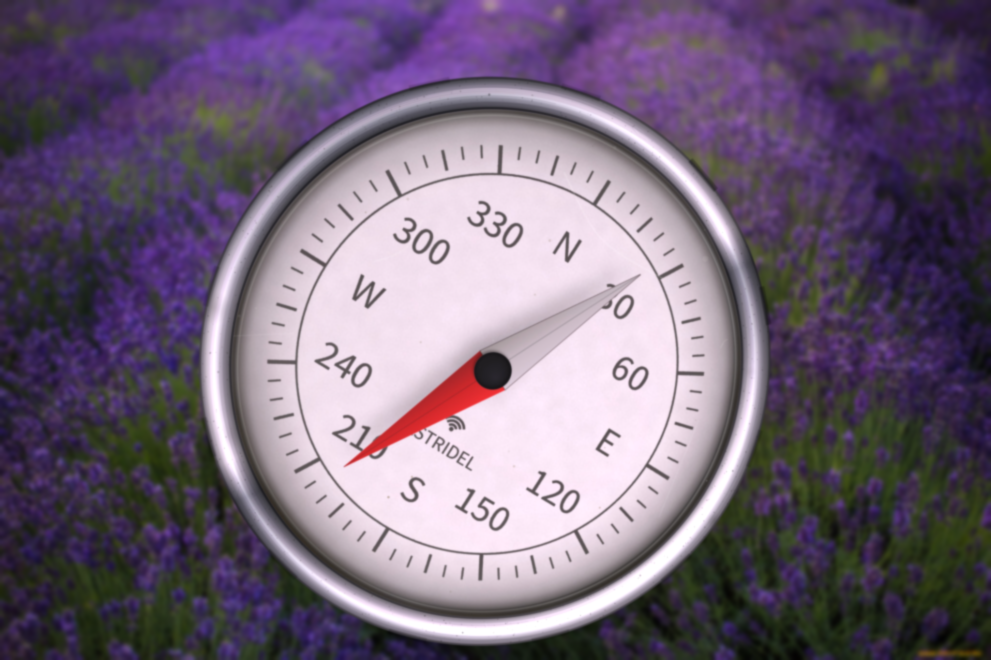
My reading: 205 °
